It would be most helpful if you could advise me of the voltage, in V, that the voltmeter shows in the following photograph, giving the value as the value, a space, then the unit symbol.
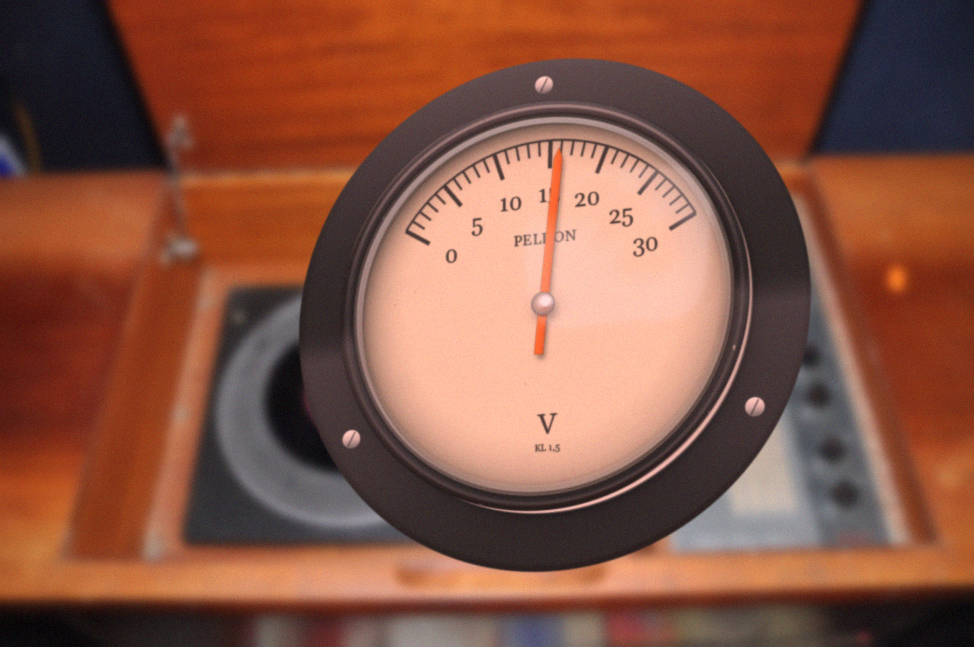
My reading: 16 V
